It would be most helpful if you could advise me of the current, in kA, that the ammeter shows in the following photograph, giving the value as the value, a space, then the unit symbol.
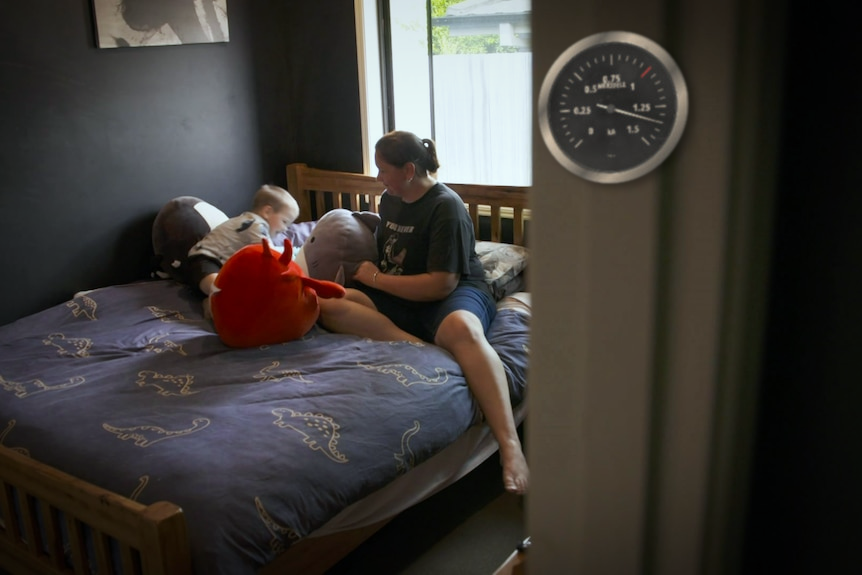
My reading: 1.35 kA
